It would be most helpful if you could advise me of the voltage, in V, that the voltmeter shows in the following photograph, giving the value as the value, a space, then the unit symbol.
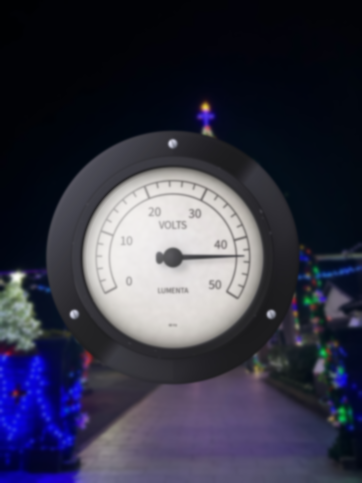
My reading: 43 V
